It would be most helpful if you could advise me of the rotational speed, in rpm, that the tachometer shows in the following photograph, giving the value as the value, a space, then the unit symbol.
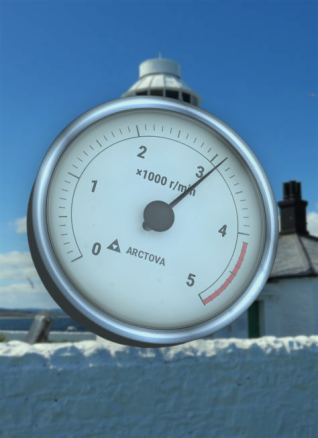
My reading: 3100 rpm
